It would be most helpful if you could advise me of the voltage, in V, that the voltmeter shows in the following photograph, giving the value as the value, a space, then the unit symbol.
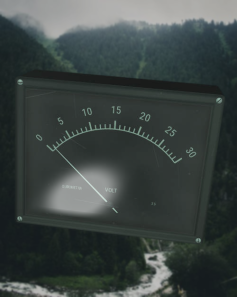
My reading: 1 V
